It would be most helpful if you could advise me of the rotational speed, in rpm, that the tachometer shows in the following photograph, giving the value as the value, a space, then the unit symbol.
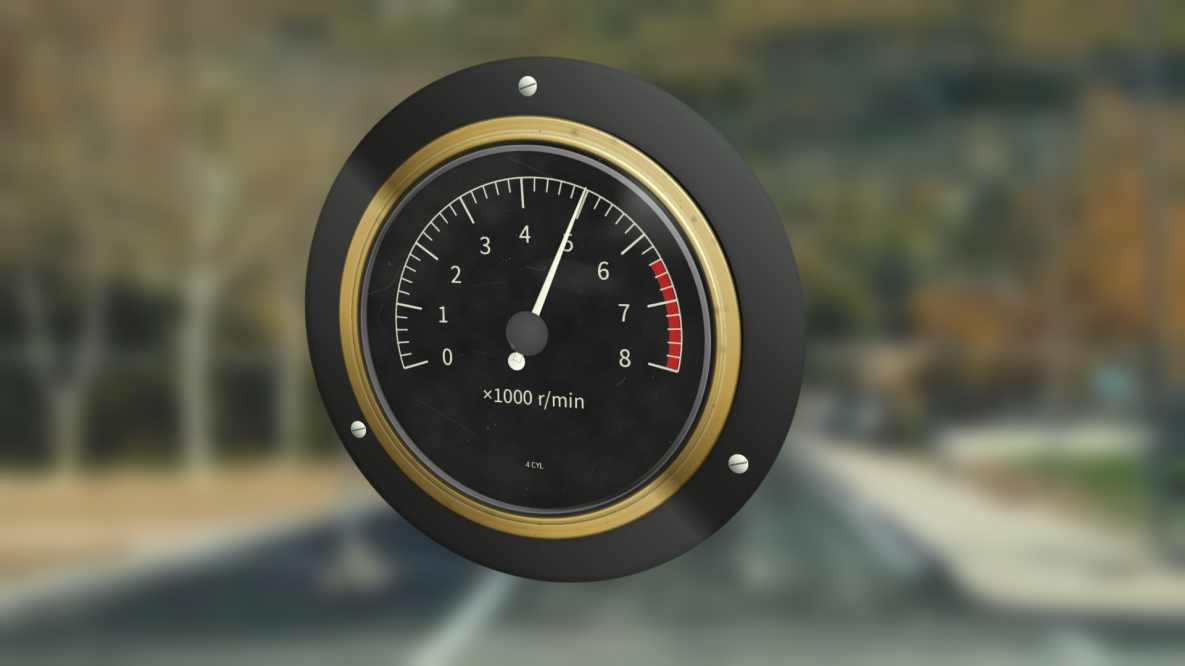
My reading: 5000 rpm
